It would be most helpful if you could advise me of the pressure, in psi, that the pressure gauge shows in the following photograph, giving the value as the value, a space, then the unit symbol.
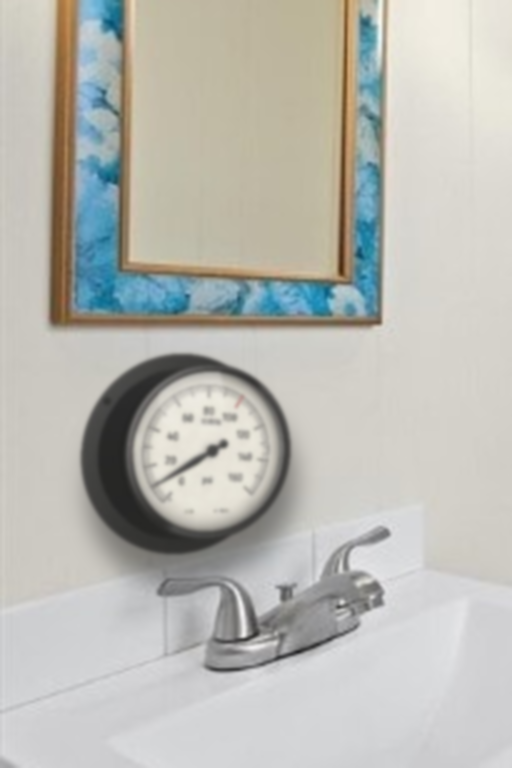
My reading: 10 psi
